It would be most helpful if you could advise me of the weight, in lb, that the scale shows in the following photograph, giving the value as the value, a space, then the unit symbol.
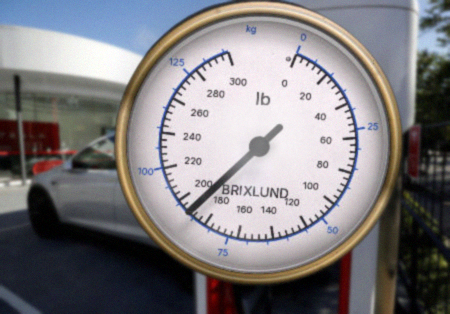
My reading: 192 lb
